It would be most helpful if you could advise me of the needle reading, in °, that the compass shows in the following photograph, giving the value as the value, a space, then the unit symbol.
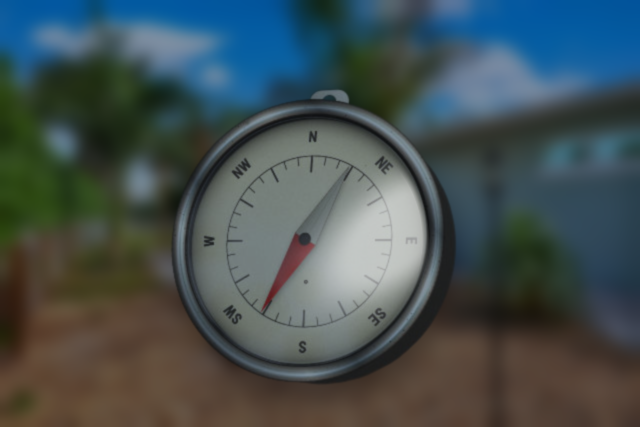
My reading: 210 °
